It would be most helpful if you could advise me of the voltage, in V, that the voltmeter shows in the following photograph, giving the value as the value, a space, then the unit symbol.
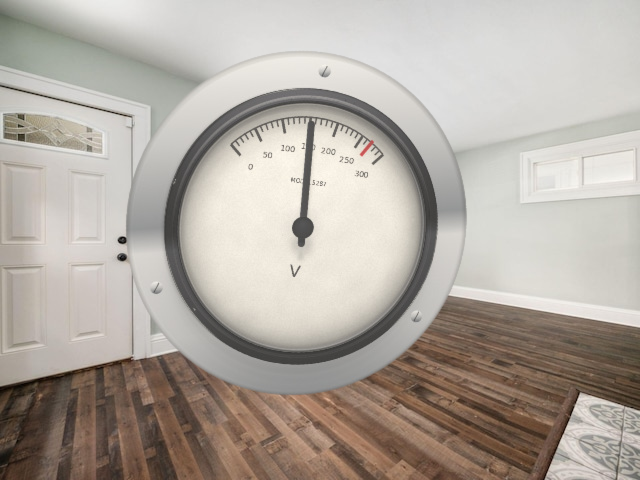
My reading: 150 V
